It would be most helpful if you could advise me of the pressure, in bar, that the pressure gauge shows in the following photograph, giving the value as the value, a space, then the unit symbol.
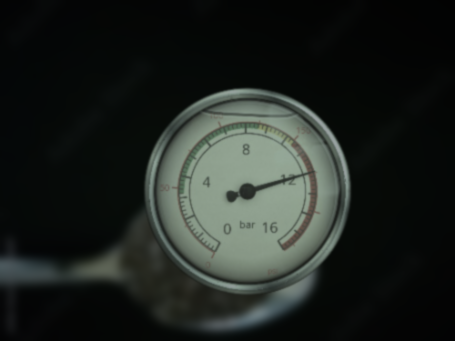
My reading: 12 bar
